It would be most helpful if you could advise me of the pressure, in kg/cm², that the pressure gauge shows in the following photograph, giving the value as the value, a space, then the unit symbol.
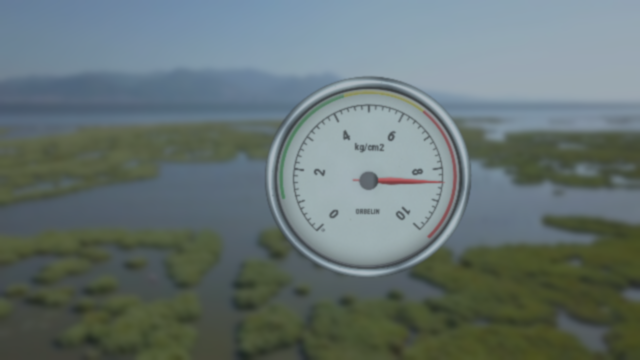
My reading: 8.4 kg/cm²
